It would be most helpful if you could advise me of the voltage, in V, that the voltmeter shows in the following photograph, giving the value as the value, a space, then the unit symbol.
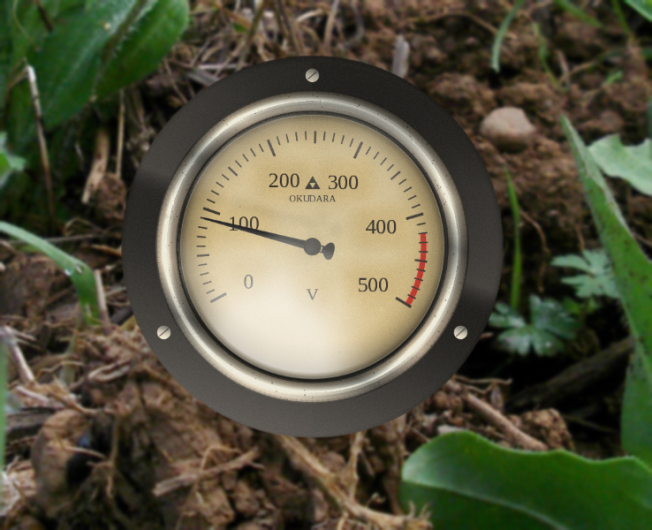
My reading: 90 V
